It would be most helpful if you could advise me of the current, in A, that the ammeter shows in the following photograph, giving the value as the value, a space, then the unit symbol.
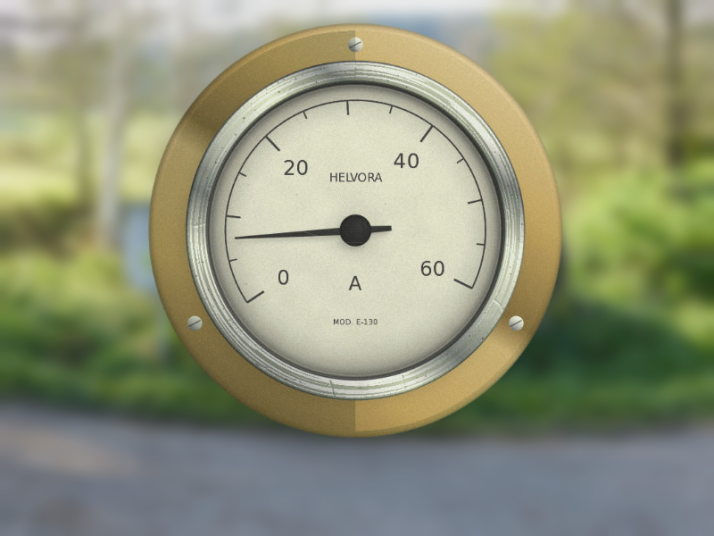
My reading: 7.5 A
